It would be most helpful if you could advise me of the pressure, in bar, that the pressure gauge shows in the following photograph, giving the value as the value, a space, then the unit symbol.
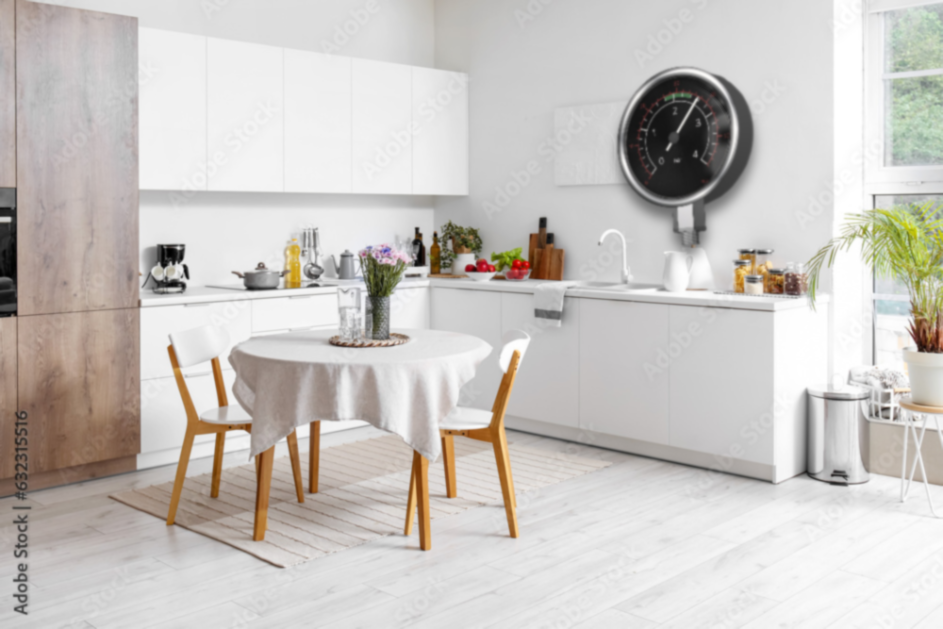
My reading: 2.6 bar
